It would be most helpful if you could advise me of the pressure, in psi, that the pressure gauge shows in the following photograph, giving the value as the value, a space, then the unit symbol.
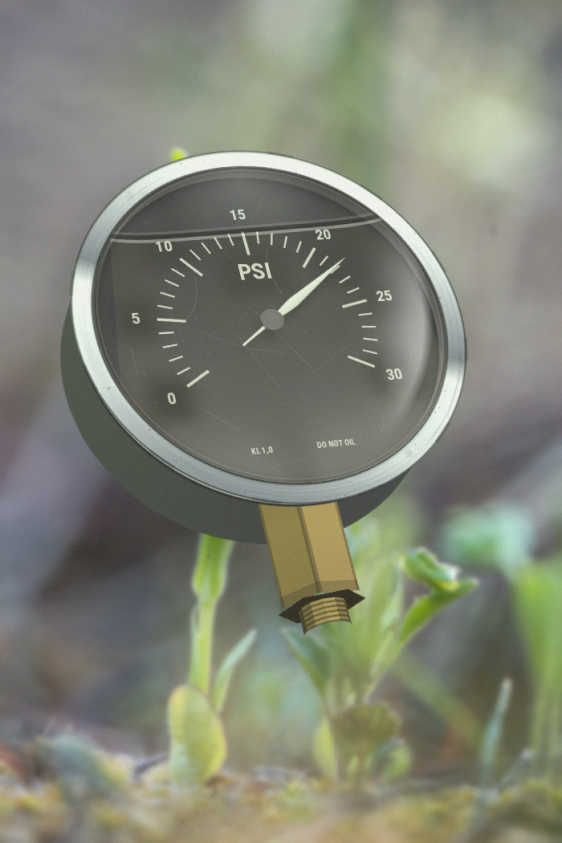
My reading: 22 psi
